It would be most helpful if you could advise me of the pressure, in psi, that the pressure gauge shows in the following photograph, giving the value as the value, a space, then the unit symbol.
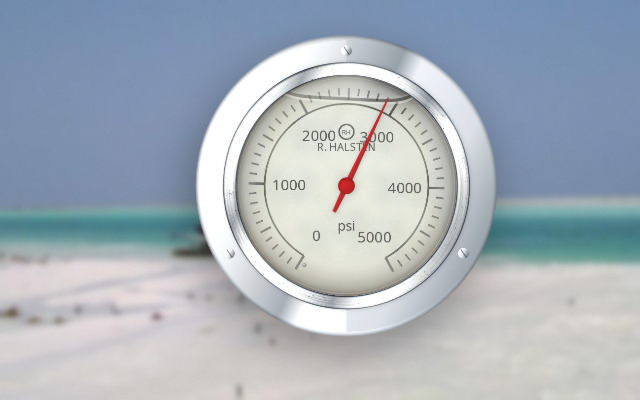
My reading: 2900 psi
